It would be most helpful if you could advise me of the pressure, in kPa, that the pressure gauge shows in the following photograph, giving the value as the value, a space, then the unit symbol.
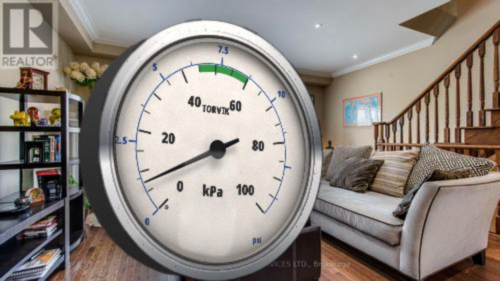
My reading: 7.5 kPa
